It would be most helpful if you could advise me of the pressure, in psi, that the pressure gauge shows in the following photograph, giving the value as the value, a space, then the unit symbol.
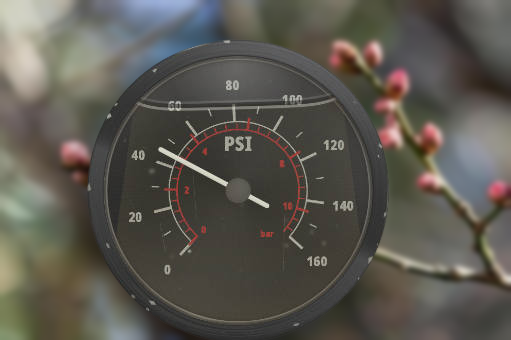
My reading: 45 psi
